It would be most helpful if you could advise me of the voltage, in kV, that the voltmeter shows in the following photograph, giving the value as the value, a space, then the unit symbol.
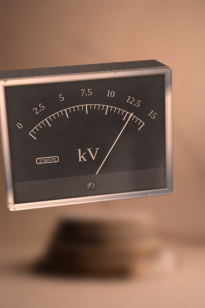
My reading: 13 kV
